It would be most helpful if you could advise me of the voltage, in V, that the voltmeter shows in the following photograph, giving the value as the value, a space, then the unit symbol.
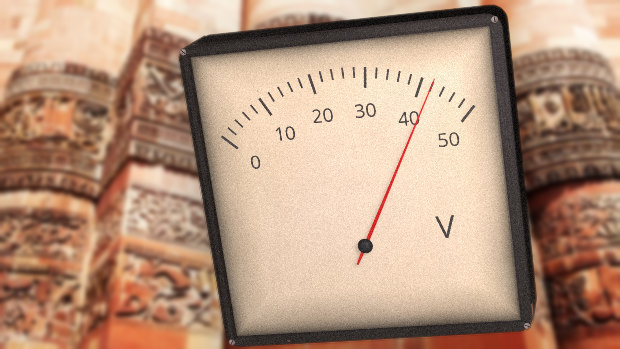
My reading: 42 V
